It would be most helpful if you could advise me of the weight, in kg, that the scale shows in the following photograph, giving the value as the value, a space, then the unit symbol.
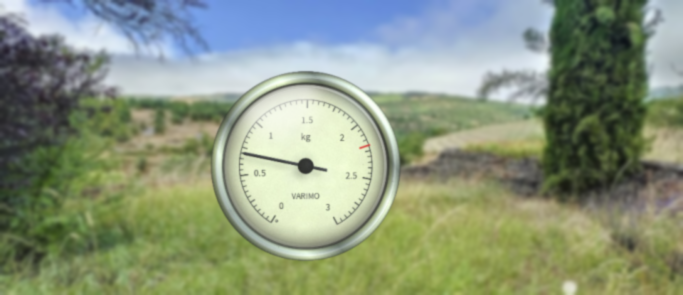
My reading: 0.7 kg
